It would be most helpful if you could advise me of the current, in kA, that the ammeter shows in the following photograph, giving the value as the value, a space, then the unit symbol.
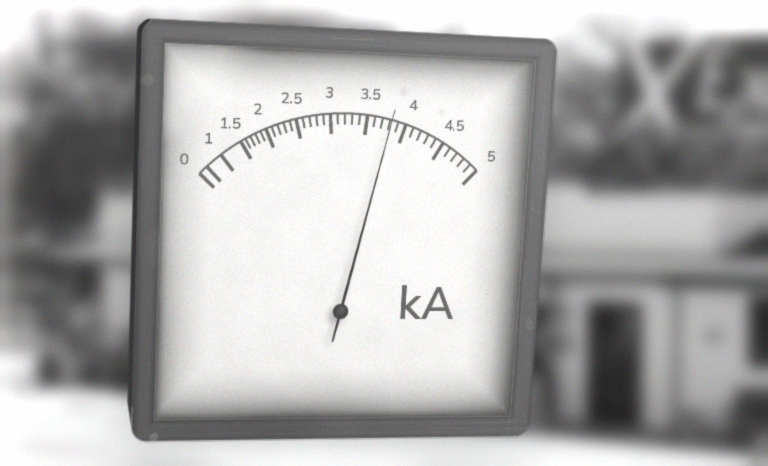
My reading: 3.8 kA
